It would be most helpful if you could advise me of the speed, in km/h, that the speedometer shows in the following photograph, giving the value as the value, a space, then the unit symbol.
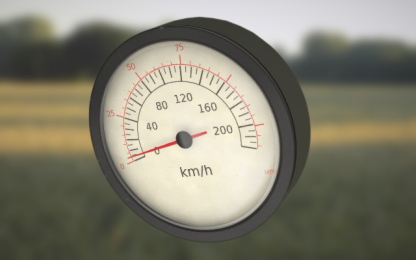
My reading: 5 km/h
